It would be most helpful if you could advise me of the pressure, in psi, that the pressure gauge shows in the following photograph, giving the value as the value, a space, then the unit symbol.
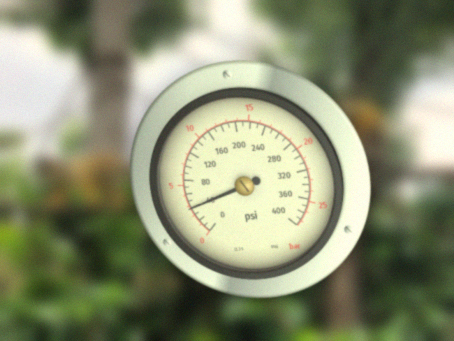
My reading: 40 psi
